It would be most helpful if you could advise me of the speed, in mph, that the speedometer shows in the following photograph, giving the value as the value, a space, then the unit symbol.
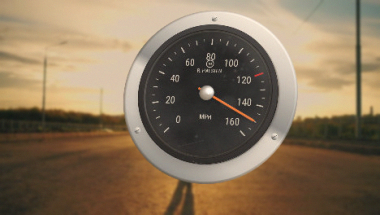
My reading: 150 mph
